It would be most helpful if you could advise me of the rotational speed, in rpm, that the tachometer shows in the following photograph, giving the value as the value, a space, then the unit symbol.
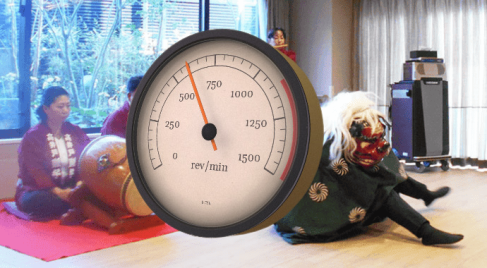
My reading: 600 rpm
